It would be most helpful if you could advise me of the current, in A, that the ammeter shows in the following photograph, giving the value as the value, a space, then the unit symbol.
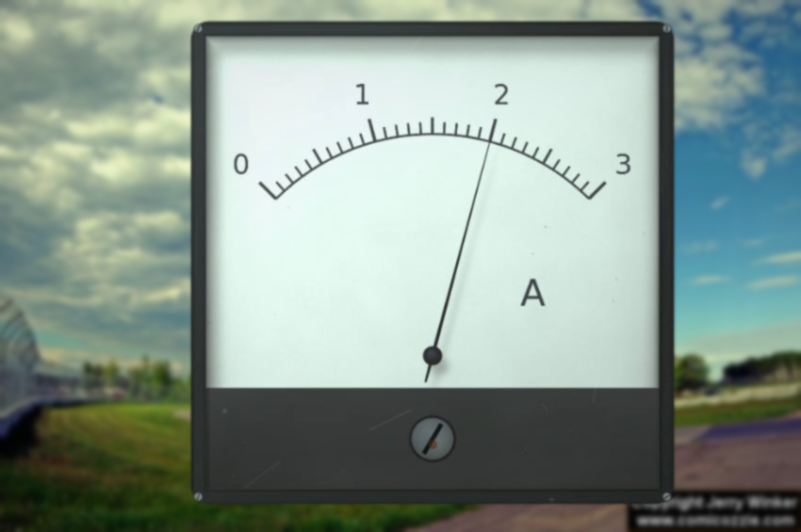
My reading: 2 A
